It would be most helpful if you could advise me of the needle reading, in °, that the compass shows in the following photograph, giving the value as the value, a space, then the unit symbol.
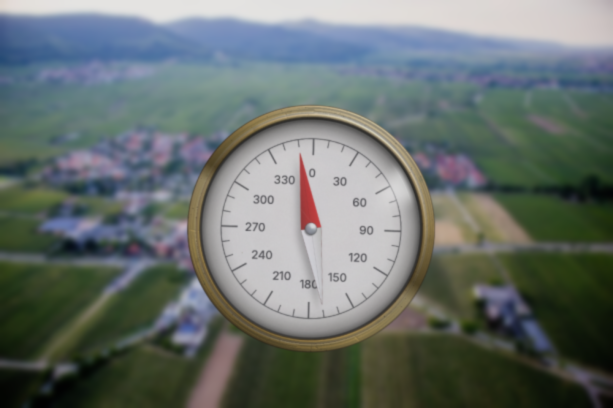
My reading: 350 °
